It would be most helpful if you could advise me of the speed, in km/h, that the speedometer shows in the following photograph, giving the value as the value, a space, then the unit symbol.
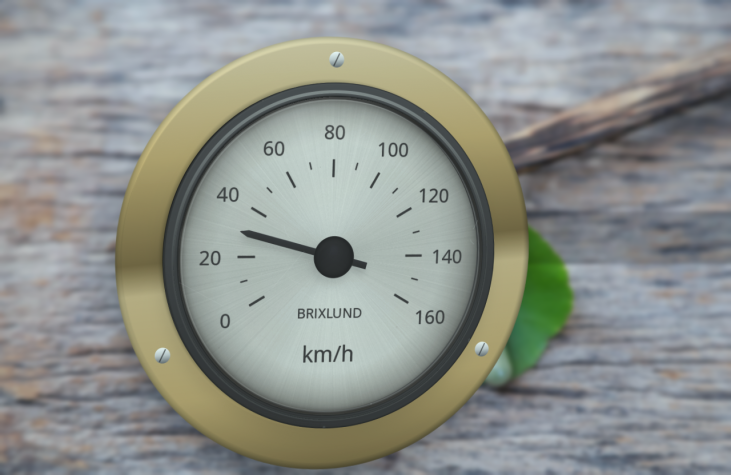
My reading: 30 km/h
